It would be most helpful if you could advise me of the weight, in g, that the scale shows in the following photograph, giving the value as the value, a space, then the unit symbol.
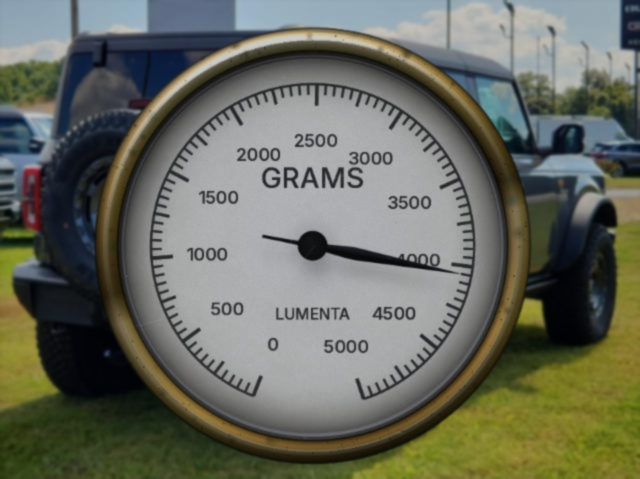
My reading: 4050 g
